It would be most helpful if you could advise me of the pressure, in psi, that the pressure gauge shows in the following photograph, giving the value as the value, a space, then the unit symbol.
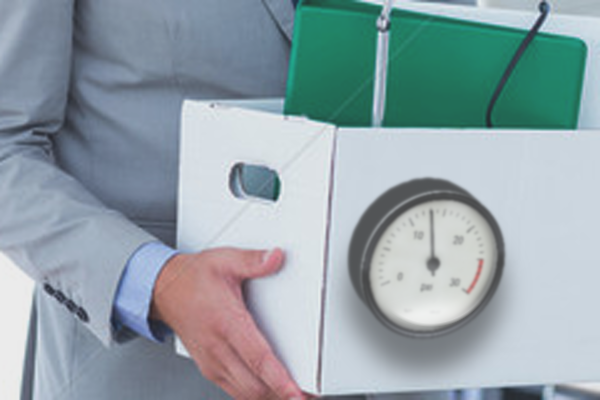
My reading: 13 psi
